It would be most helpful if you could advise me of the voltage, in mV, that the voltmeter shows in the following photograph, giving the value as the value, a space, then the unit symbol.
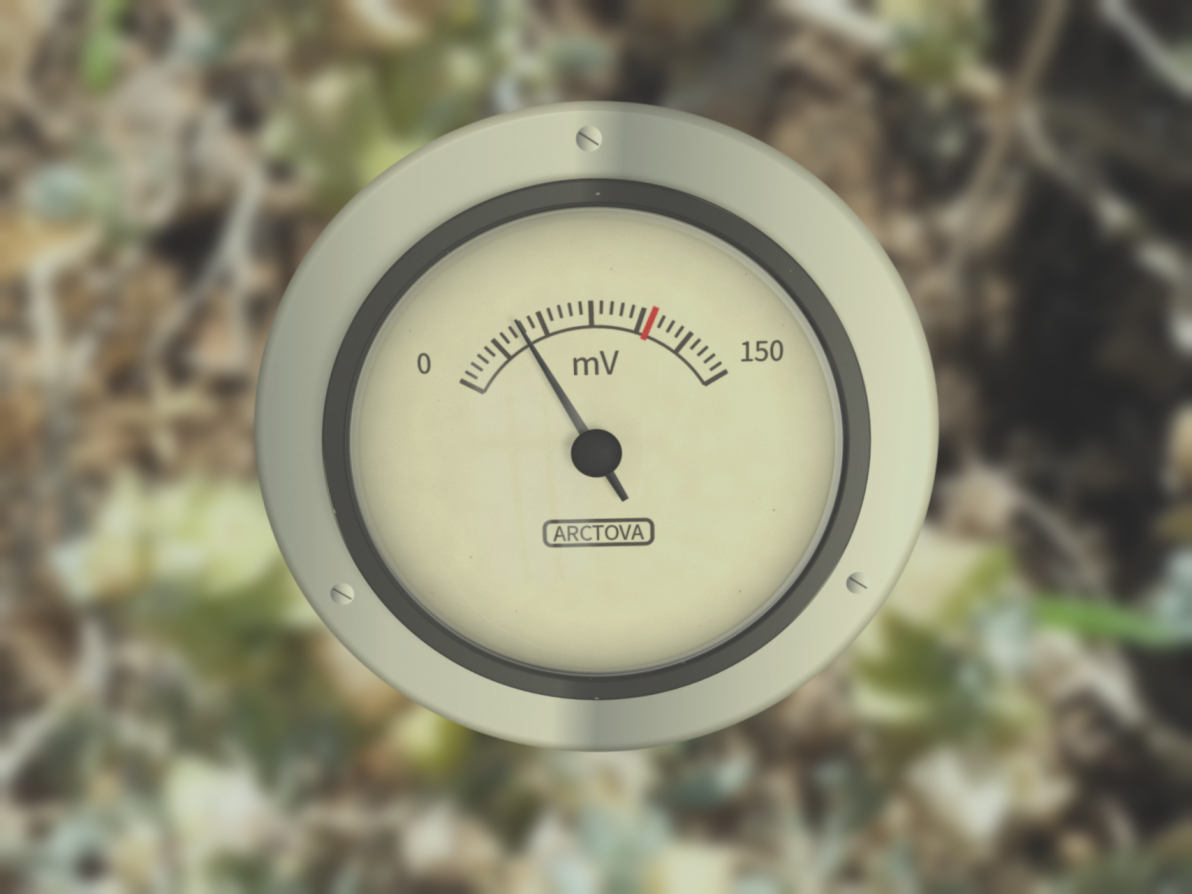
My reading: 40 mV
